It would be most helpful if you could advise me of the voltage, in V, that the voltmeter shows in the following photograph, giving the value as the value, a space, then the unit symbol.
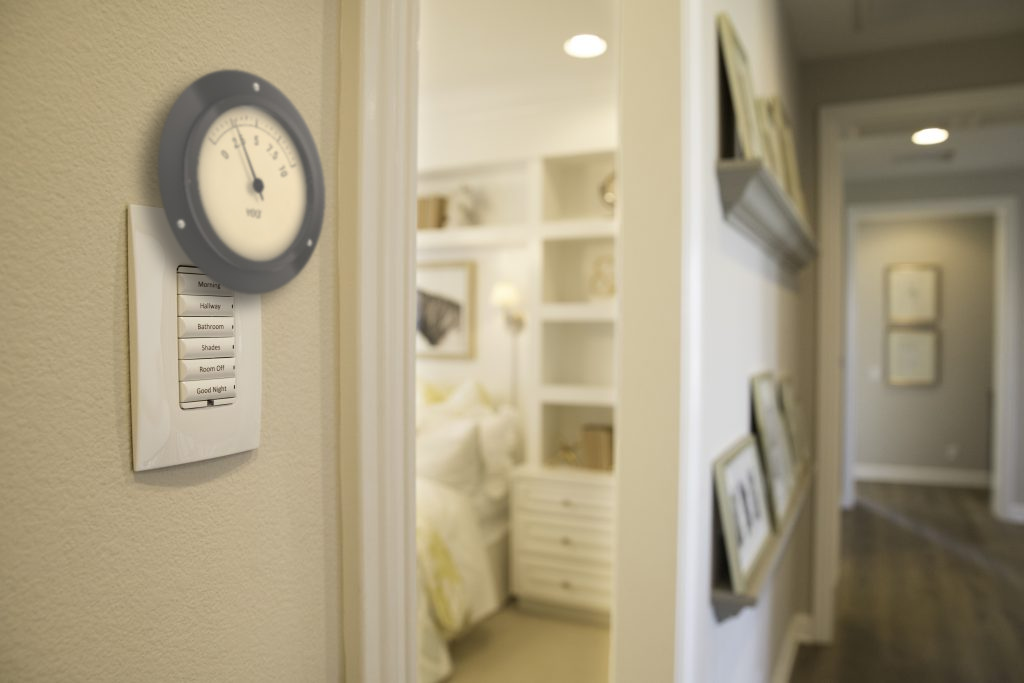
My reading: 2.5 V
